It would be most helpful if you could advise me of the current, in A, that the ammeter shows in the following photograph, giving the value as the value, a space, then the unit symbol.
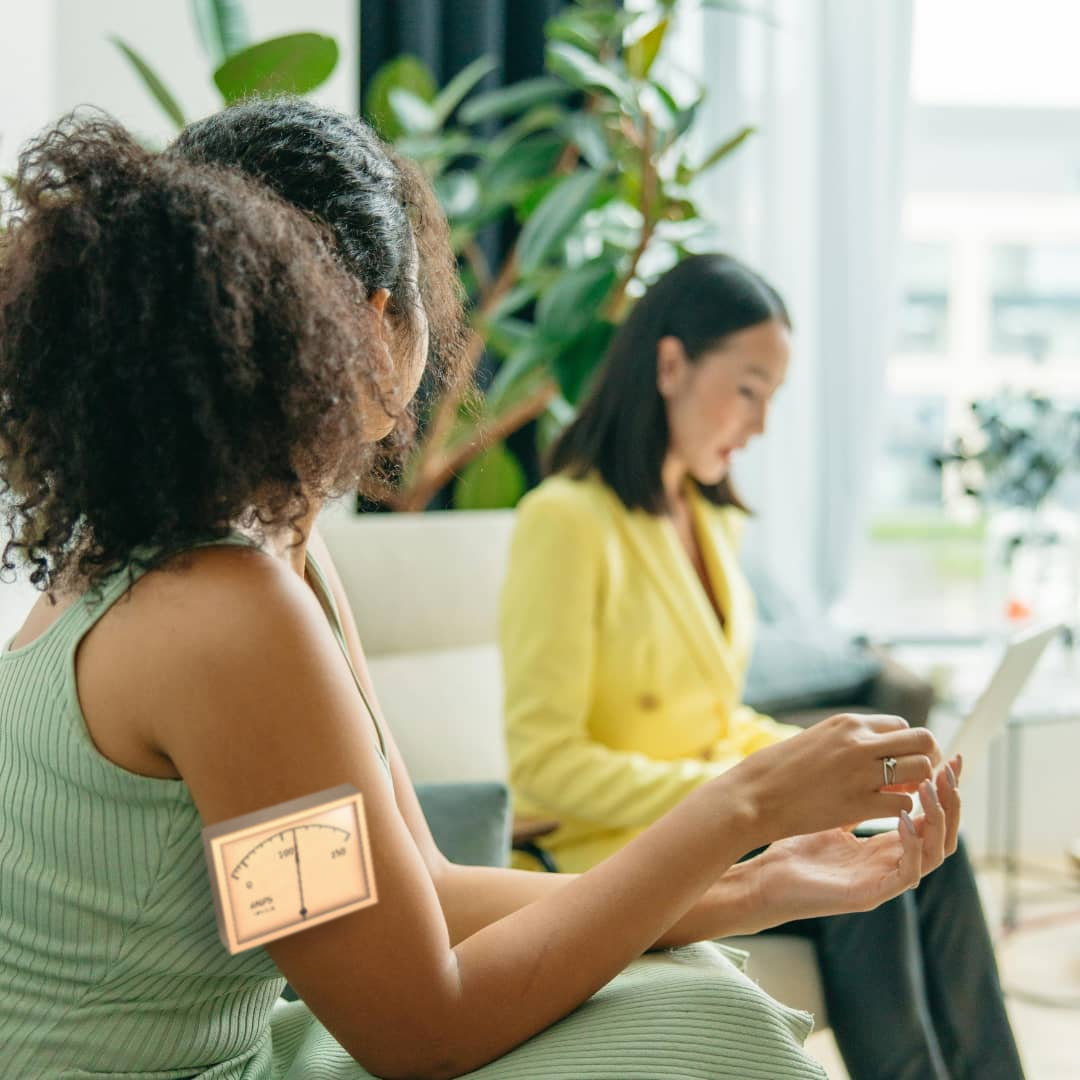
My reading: 110 A
